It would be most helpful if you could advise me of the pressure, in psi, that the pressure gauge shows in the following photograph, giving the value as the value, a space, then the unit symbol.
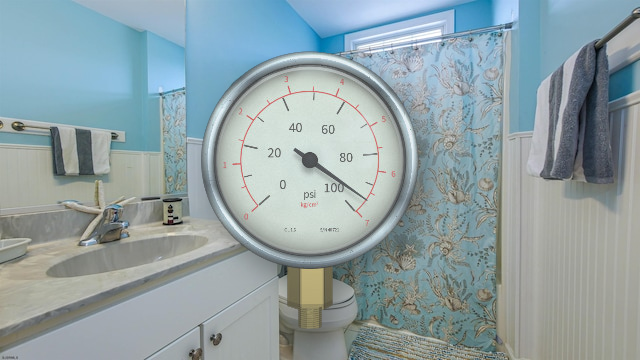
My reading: 95 psi
